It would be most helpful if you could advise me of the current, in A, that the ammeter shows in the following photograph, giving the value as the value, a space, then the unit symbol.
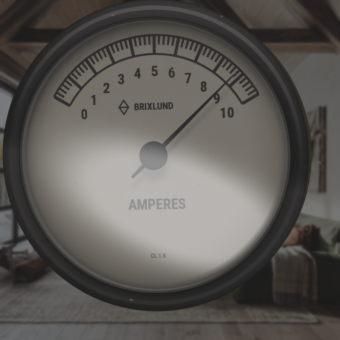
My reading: 8.8 A
